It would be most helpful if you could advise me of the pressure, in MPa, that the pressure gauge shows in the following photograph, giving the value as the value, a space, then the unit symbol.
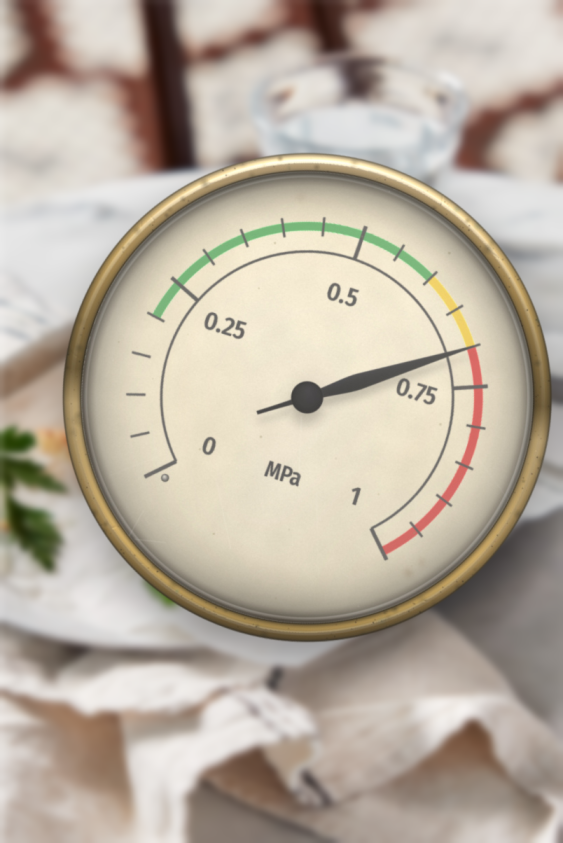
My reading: 0.7 MPa
